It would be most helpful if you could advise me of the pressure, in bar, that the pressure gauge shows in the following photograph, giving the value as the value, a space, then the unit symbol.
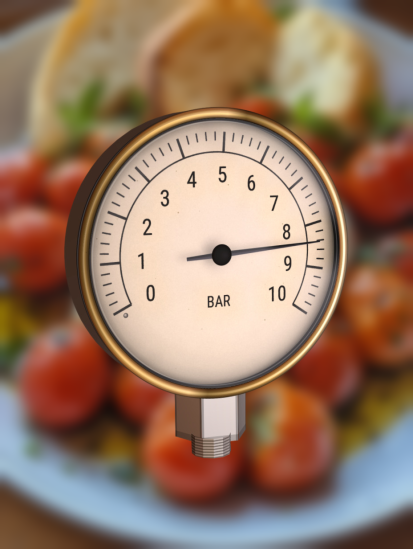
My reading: 8.4 bar
